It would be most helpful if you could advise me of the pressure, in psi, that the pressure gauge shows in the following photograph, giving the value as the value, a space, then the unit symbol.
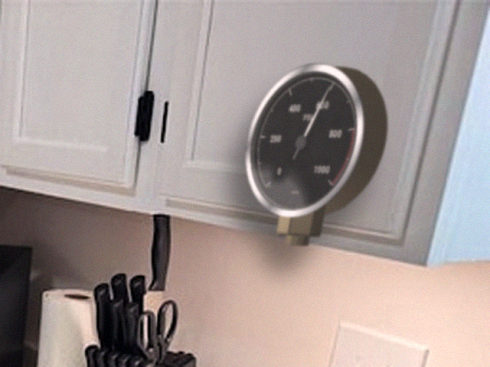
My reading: 600 psi
